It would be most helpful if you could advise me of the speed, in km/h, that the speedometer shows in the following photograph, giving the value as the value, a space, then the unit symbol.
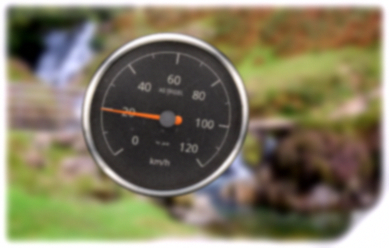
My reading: 20 km/h
